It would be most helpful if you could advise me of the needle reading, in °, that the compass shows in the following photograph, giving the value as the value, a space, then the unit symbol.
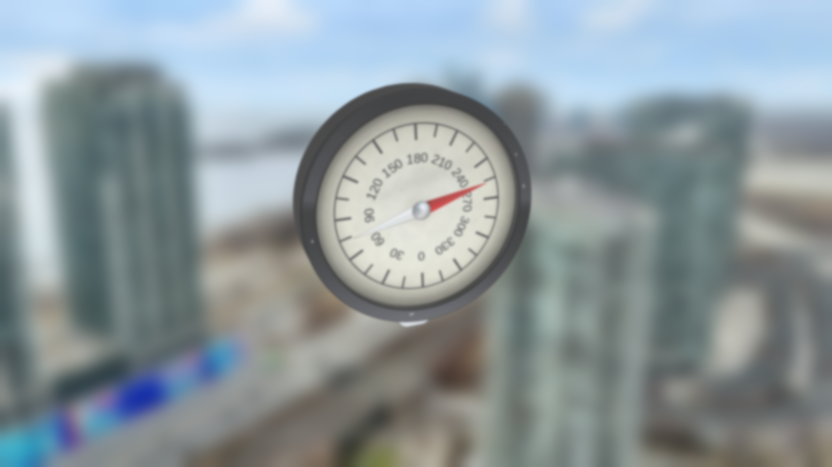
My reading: 255 °
